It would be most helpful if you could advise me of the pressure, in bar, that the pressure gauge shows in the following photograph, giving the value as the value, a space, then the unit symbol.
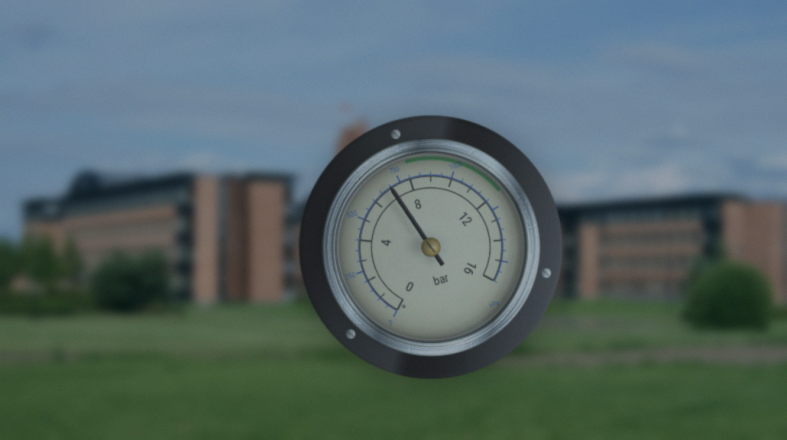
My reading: 7 bar
